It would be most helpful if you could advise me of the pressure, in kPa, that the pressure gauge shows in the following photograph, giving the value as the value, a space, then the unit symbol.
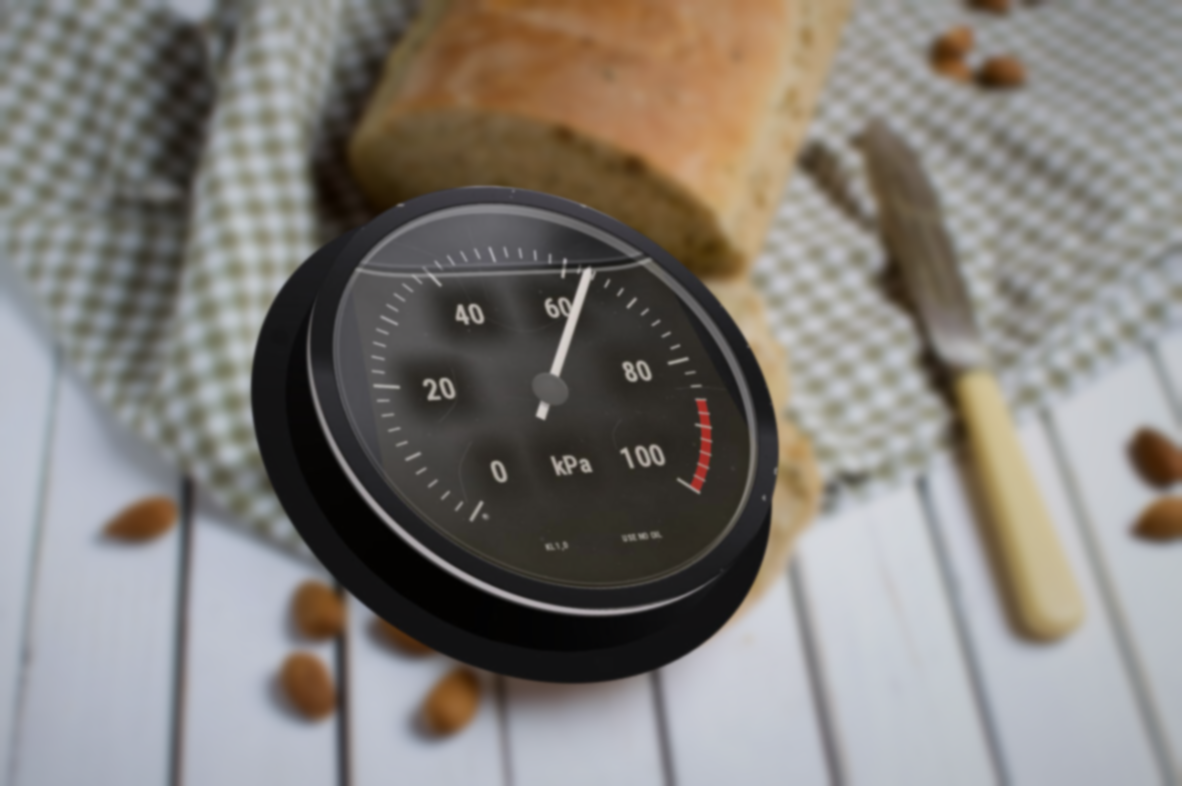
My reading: 63 kPa
